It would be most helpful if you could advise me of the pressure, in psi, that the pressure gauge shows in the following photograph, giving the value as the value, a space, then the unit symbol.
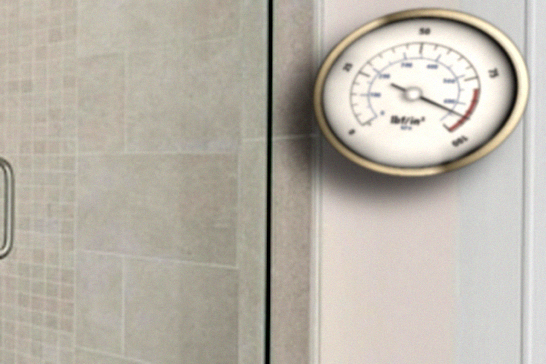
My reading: 92.5 psi
